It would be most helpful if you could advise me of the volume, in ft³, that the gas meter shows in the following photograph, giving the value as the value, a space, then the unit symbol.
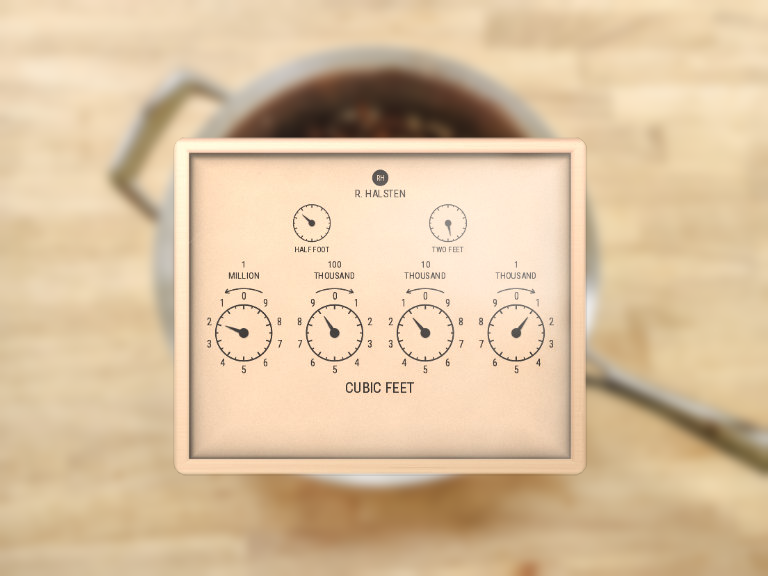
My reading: 191100 ft³
